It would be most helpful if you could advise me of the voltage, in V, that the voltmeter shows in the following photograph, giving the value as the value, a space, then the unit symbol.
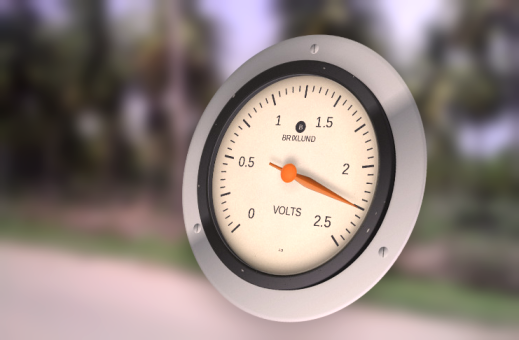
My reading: 2.25 V
